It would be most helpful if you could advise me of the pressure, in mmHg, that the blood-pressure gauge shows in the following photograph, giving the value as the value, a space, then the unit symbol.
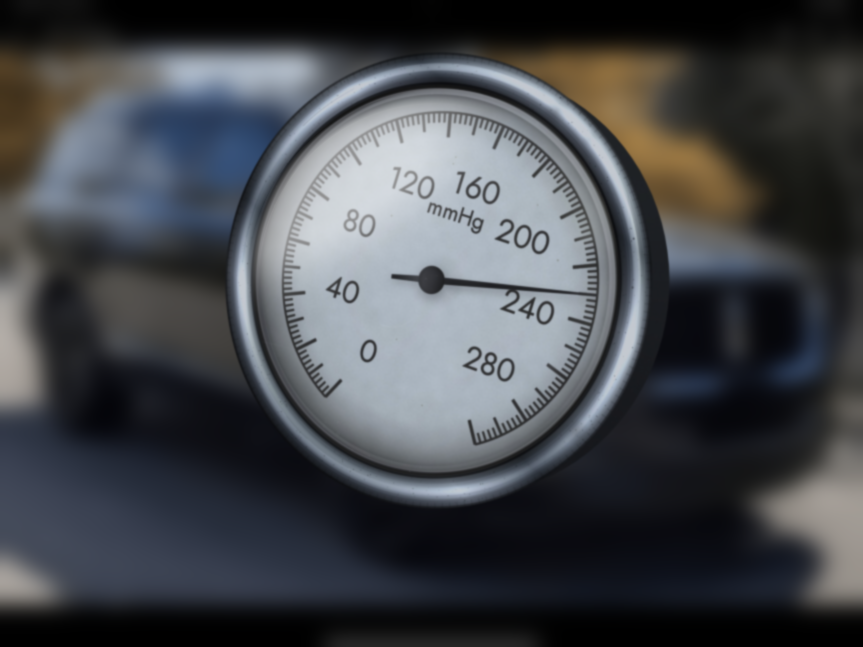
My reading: 230 mmHg
